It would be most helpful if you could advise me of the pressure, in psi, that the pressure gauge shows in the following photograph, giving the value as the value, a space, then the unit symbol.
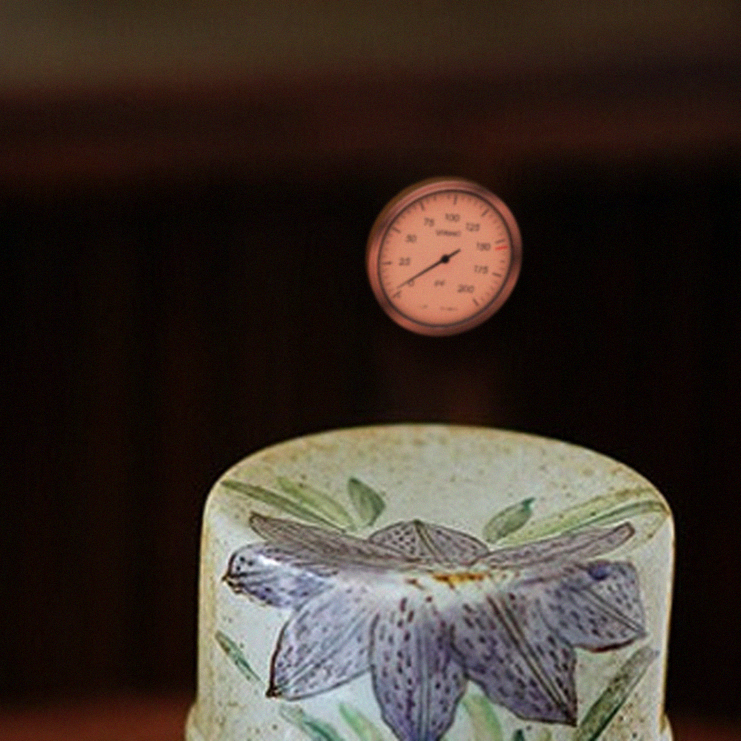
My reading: 5 psi
